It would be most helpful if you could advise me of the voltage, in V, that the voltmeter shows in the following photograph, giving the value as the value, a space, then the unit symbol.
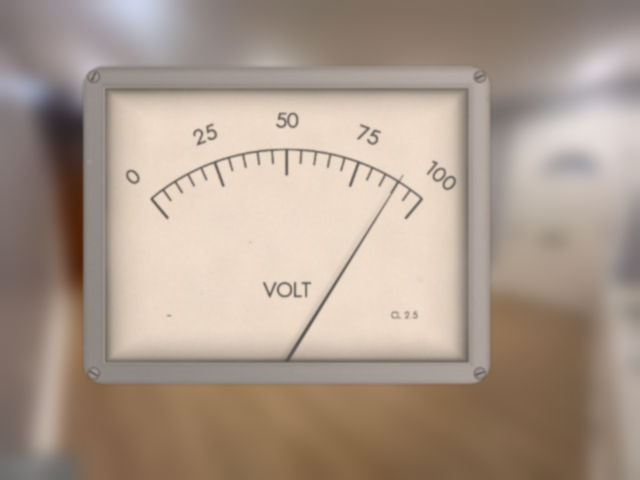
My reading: 90 V
